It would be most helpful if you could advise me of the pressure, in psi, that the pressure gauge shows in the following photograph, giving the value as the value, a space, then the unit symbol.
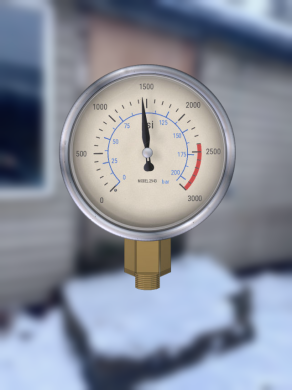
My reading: 1450 psi
